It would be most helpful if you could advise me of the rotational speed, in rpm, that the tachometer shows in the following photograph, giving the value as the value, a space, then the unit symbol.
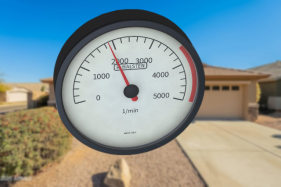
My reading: 1900 rpm
